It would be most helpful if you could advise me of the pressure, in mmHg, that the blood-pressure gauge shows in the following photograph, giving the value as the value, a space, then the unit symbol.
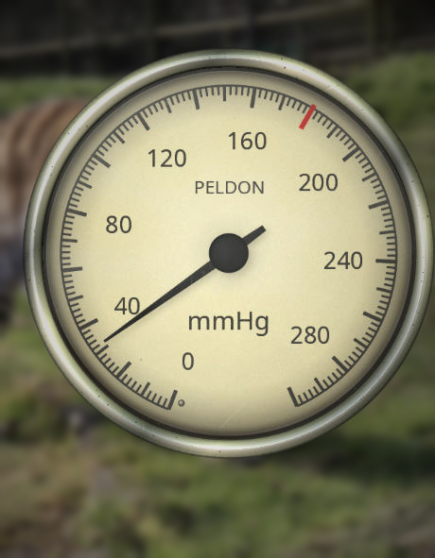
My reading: 32 mmHg
